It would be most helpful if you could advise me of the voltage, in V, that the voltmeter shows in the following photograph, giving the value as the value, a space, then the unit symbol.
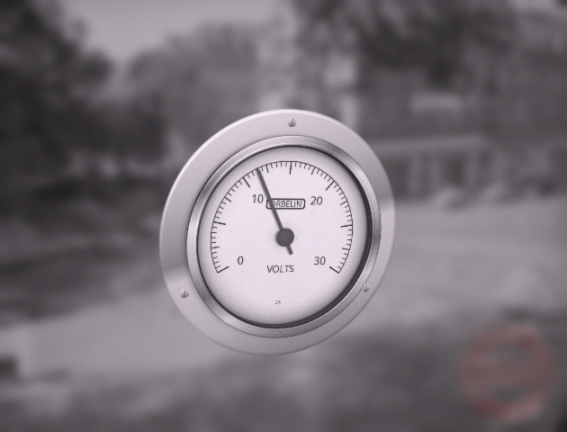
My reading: 11.5 V
